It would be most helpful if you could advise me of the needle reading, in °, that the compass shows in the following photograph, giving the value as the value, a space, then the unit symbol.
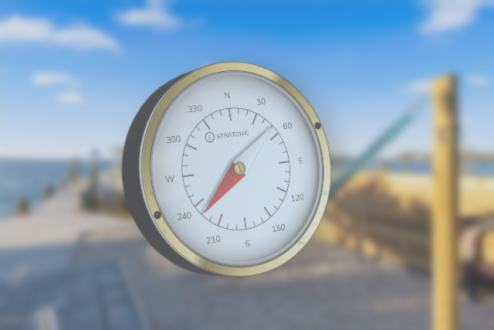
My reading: 230 °
